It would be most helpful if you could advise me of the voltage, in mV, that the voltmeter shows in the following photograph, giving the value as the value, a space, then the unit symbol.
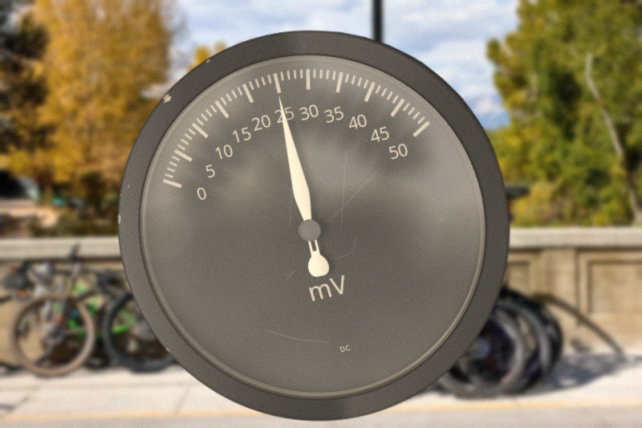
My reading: 25 mV
